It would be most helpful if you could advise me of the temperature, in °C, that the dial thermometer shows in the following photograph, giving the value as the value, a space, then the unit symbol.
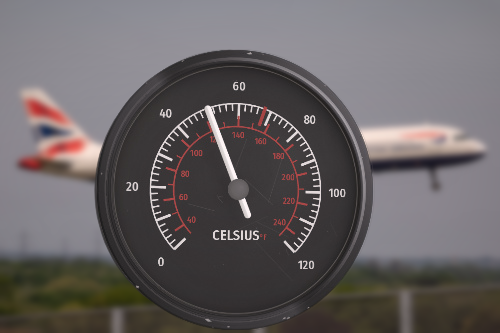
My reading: 50 °C
